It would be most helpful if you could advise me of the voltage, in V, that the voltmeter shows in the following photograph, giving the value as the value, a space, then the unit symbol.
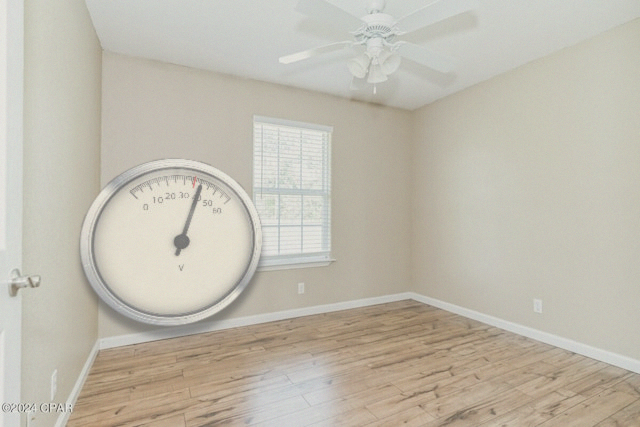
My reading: 40 V
